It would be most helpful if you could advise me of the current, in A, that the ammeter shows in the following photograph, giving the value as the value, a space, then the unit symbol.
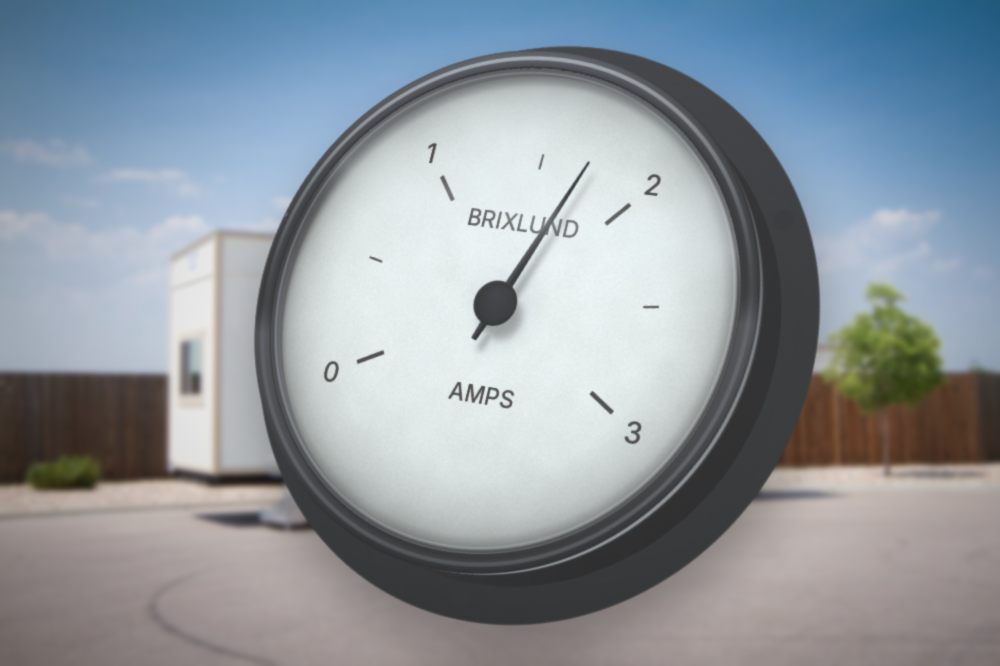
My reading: 1.75 A
